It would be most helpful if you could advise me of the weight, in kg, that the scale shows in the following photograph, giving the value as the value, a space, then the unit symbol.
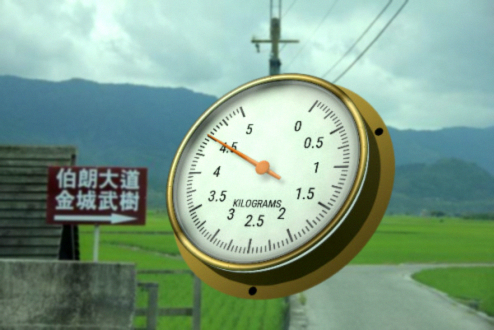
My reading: 4.5 kg
